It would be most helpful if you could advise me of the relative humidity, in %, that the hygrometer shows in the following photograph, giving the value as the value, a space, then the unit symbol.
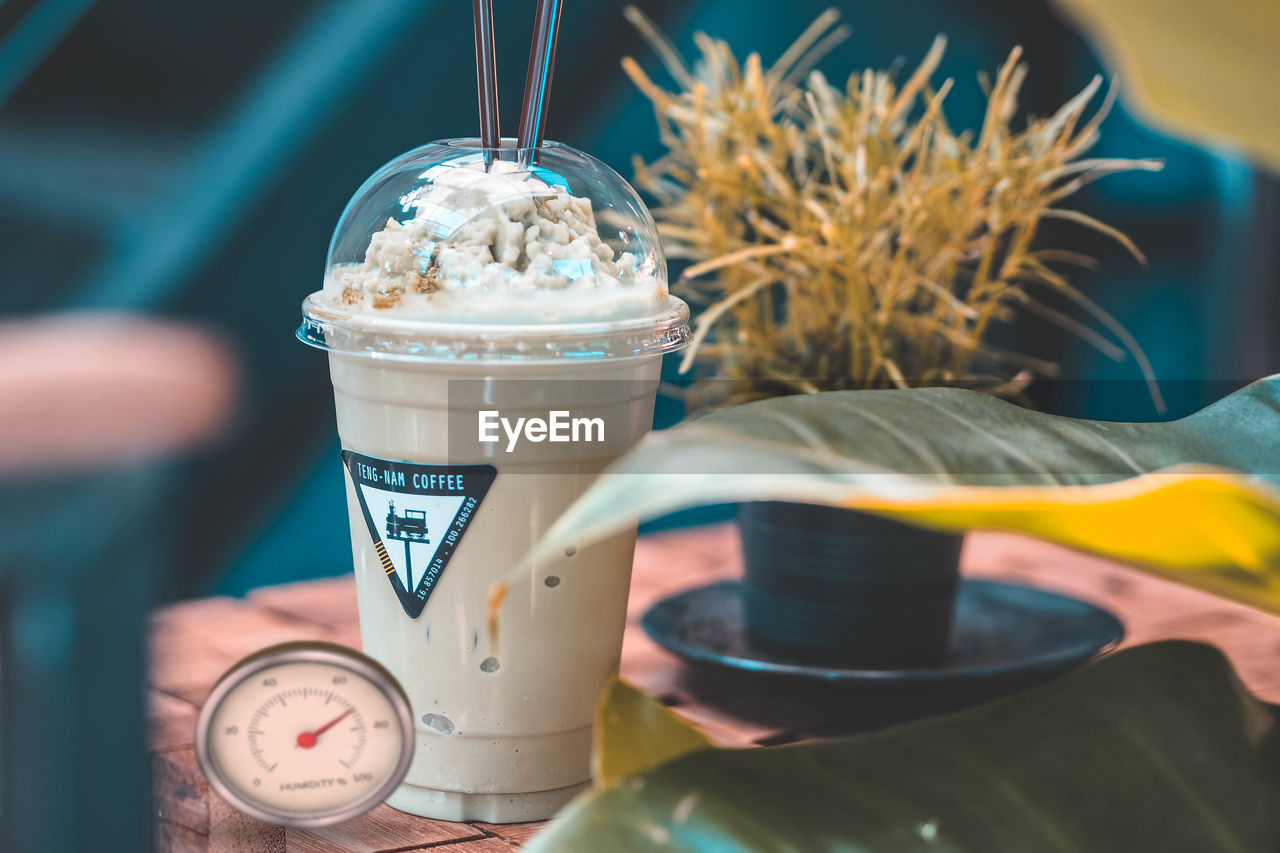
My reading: 70 %
